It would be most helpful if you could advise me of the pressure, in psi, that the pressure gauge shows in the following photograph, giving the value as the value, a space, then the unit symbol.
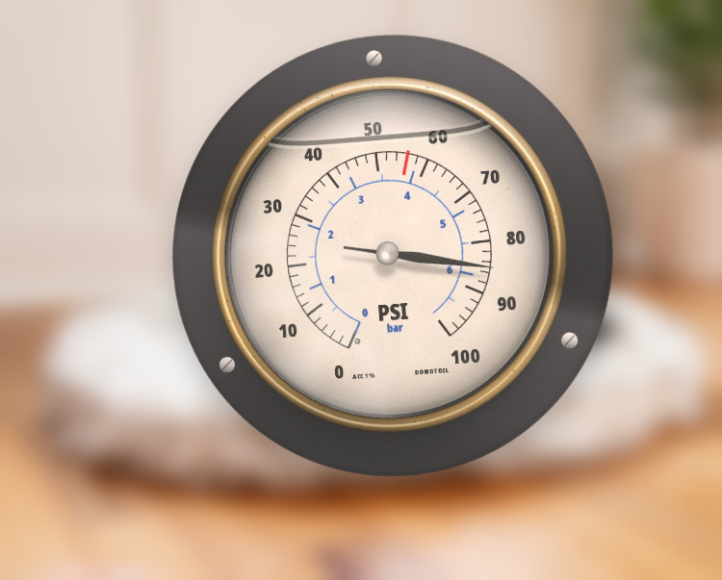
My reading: 85 psi
